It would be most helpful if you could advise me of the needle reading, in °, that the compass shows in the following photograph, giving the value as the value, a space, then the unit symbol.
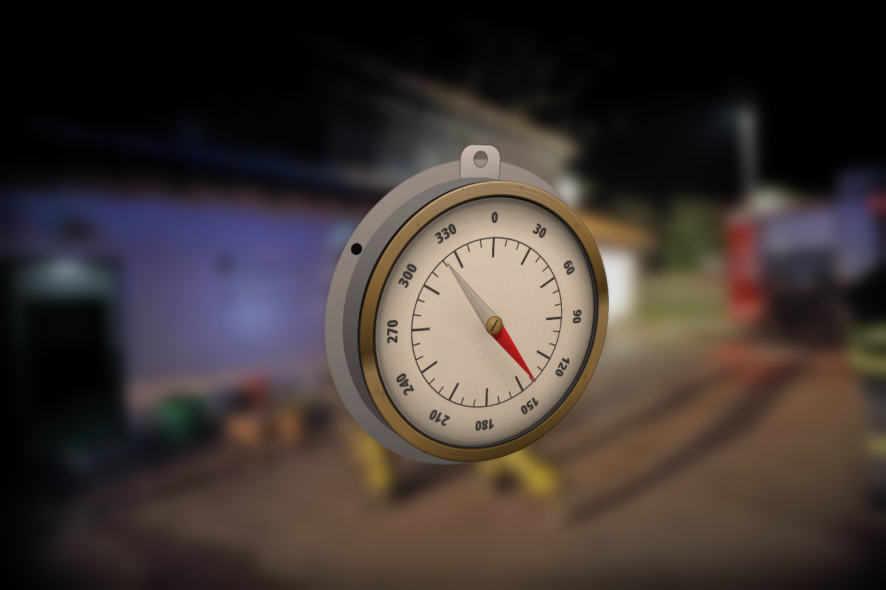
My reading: 140 °
